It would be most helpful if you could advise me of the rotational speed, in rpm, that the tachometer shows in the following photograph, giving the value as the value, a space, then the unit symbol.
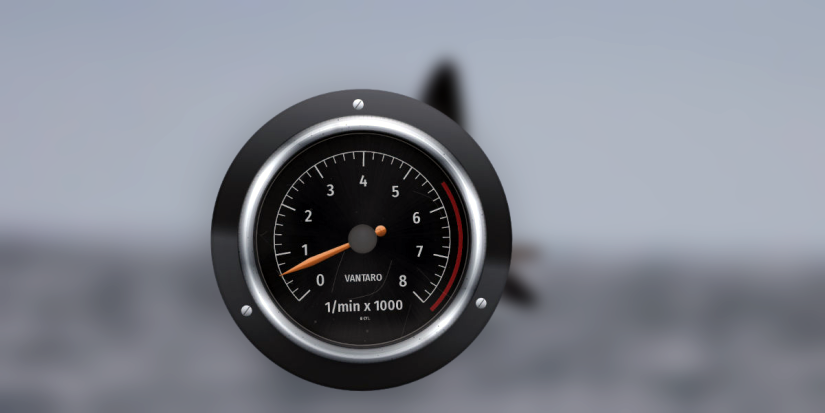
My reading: 600 rpm
